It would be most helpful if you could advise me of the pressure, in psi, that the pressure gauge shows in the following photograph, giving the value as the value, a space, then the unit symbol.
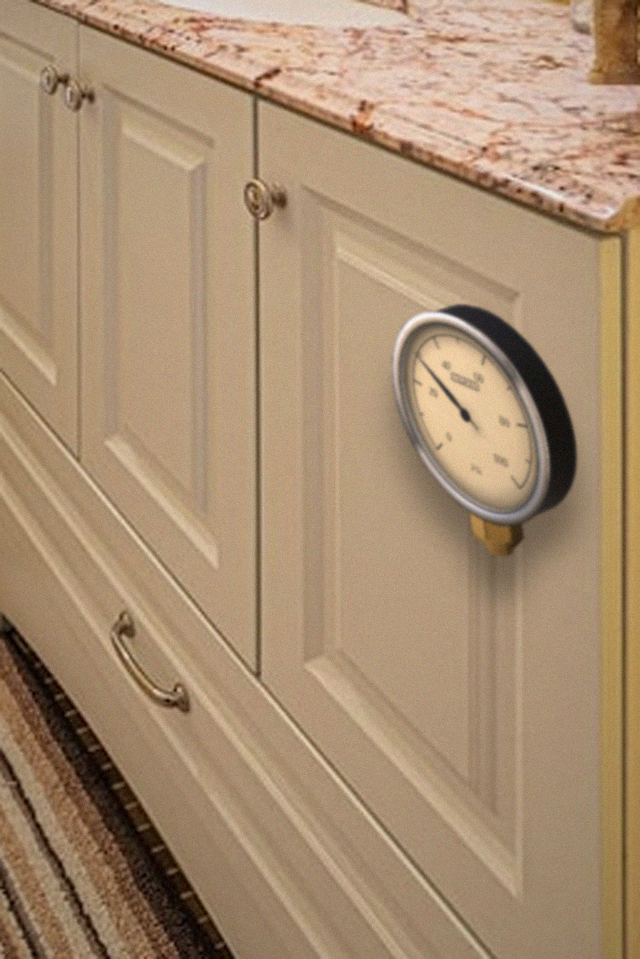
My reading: 30 psi
